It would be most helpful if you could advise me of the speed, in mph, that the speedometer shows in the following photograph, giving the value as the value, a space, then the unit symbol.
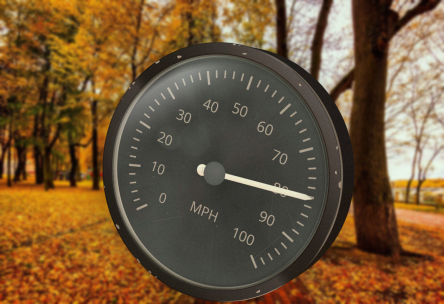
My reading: 80 mph
